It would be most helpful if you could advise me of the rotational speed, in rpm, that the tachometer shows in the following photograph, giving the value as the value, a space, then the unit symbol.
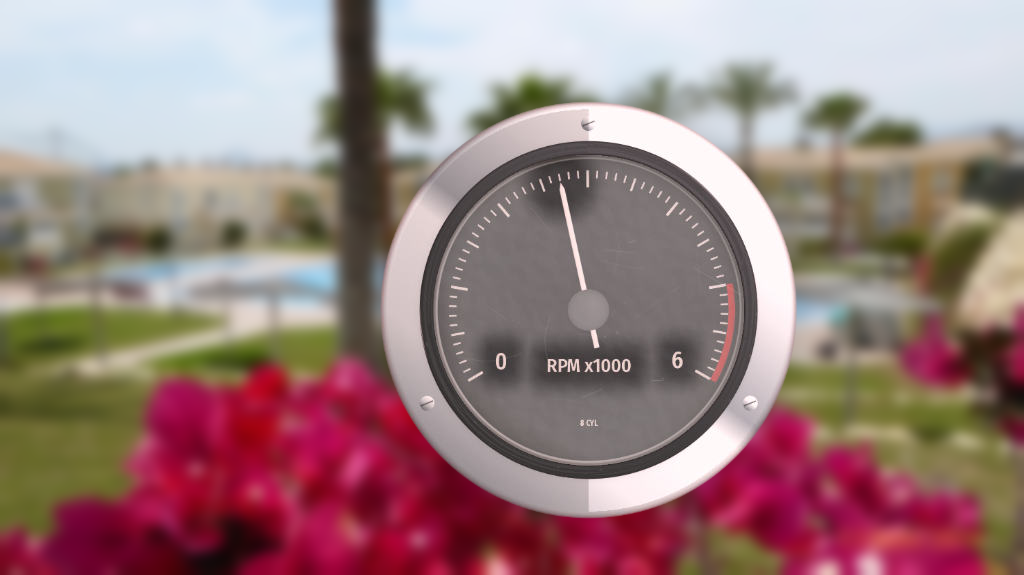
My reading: 2700 rpm
